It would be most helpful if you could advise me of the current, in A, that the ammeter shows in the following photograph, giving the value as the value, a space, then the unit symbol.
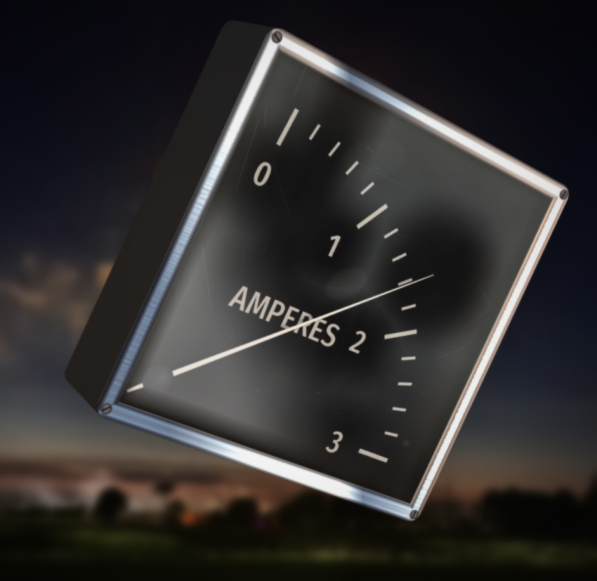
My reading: 1.6 A
